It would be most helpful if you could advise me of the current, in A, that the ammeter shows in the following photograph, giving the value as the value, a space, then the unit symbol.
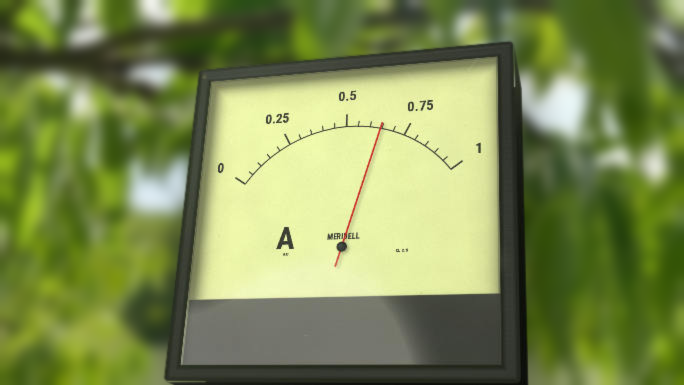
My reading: 0.65 A
